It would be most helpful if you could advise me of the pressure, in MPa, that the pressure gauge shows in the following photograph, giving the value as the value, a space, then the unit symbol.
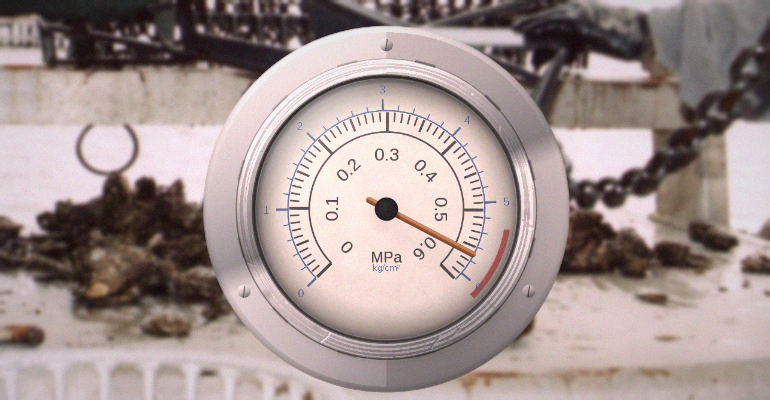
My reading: 0.56 MPa
